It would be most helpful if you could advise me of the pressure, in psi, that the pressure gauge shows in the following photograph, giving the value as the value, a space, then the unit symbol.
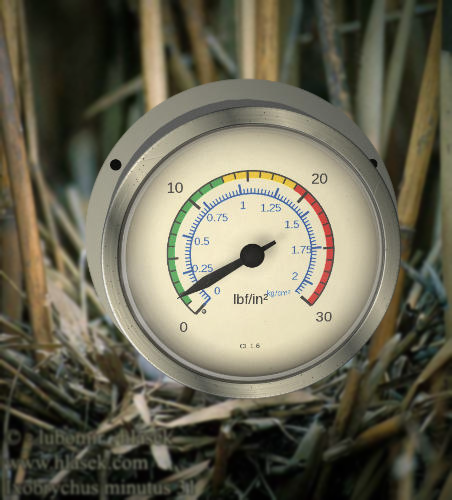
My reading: 2 psi
